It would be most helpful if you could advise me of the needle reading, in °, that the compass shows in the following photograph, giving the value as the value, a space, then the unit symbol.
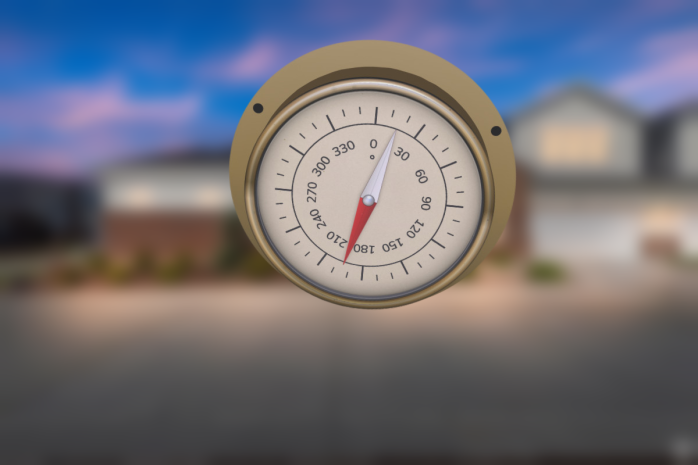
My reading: 195 °
